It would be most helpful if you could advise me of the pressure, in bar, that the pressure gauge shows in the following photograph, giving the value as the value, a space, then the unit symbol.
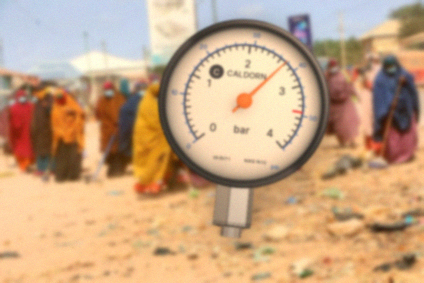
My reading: 2.6 bar
